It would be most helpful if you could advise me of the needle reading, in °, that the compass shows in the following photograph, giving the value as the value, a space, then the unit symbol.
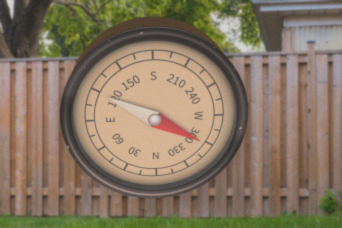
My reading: 300 °
